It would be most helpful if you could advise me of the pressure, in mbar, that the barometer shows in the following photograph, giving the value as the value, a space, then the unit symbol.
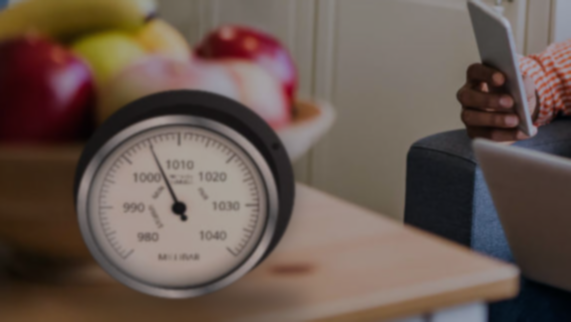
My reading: 1005 mbar
